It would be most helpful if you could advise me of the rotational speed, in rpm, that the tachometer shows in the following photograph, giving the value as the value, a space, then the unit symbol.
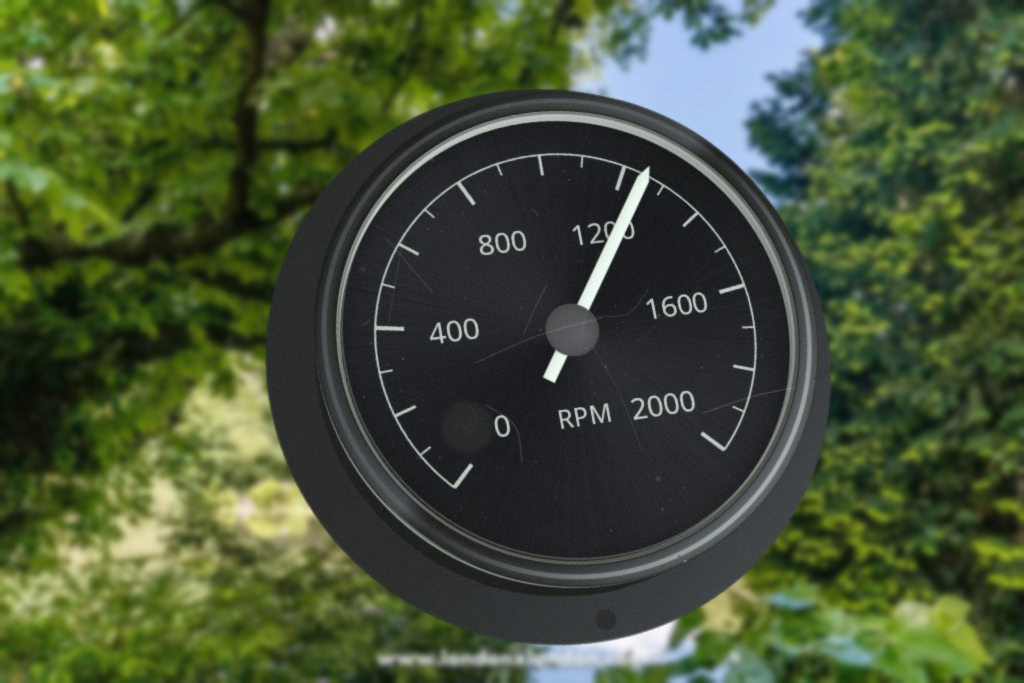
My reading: 1250 rpm
